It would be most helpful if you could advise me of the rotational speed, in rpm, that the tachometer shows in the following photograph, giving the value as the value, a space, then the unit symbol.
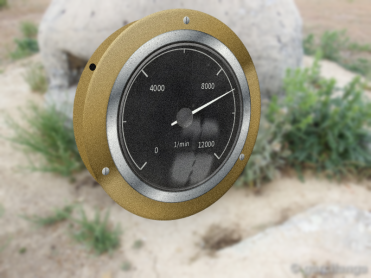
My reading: 9000 rpm
